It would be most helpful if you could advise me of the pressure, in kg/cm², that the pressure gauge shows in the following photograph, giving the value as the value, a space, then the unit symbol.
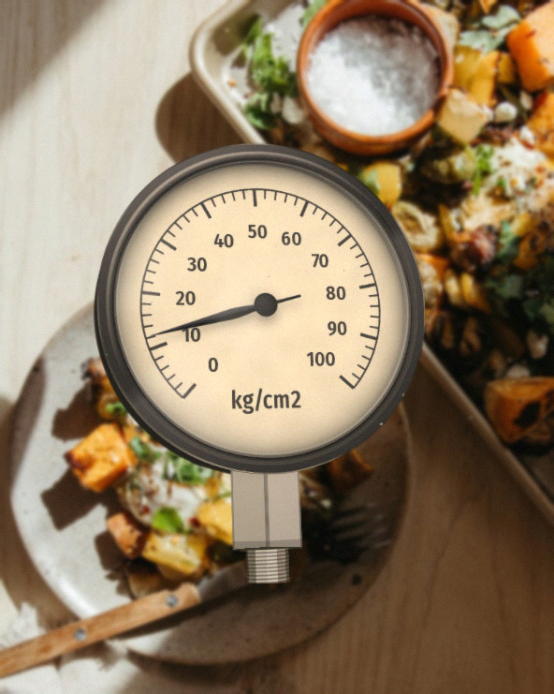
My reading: 12 kg/cm²
